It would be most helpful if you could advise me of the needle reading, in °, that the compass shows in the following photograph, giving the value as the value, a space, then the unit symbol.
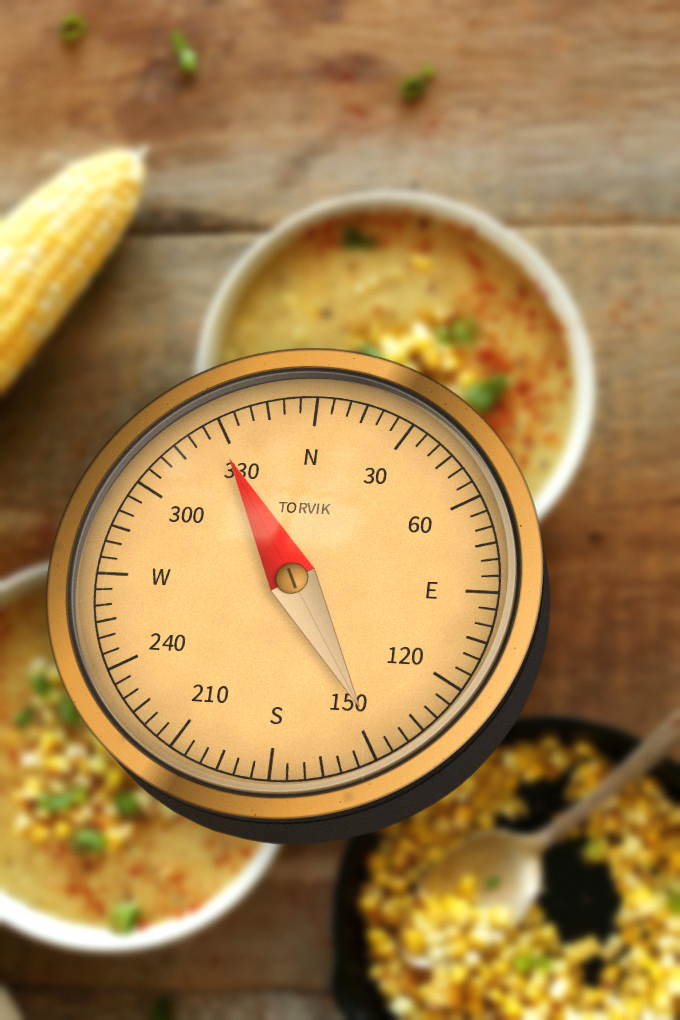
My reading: 327.5 °
